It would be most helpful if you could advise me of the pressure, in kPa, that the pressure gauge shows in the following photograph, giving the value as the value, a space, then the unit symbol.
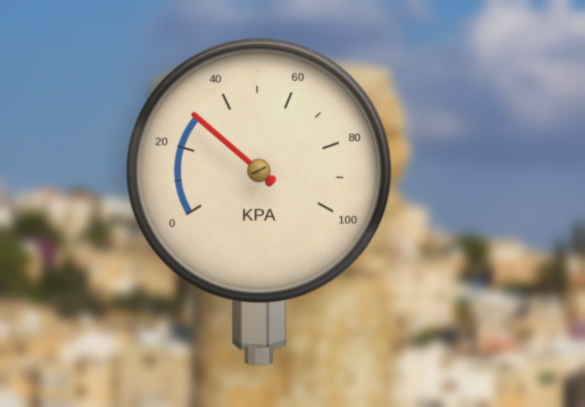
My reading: 30 kPa
